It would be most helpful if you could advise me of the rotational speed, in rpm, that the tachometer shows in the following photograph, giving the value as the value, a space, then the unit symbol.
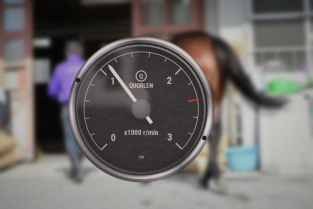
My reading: 1100 rpm
